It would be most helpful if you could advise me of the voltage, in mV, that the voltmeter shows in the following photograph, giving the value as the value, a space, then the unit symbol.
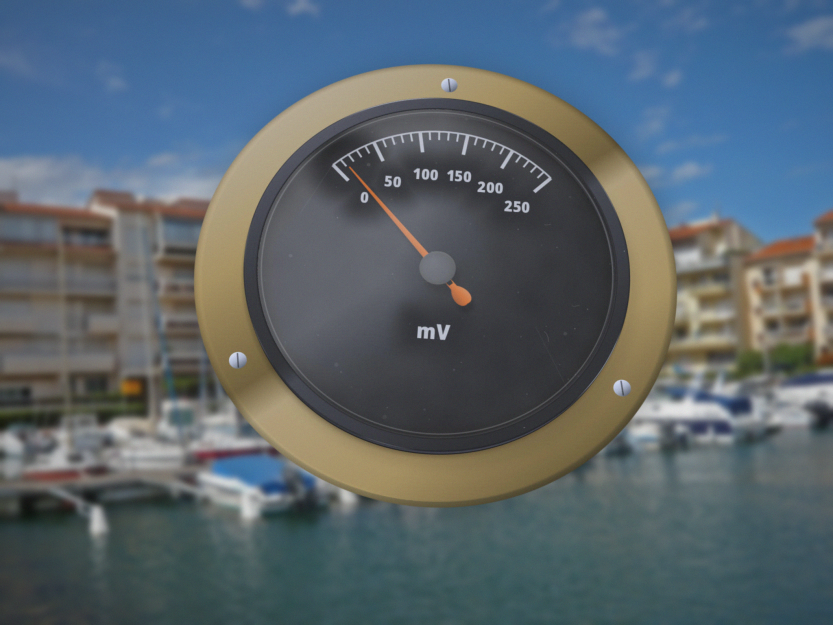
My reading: 10 mV
